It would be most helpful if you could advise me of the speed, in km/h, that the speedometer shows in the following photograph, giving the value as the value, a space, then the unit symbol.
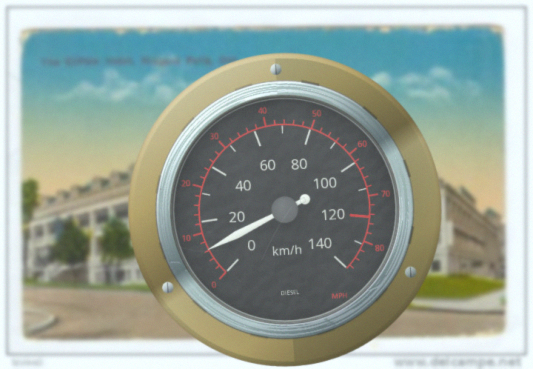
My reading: 10 km/h
